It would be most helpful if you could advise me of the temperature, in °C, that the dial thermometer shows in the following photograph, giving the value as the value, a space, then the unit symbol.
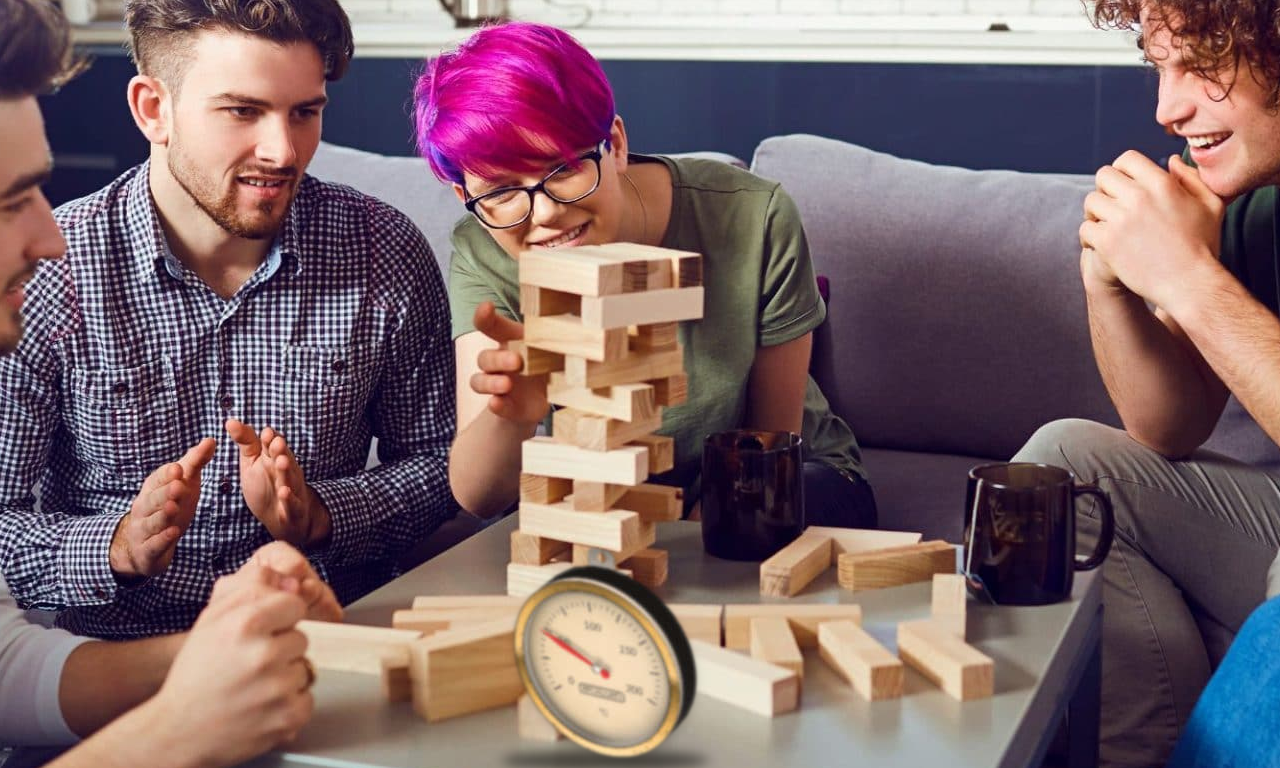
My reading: 50 °C
